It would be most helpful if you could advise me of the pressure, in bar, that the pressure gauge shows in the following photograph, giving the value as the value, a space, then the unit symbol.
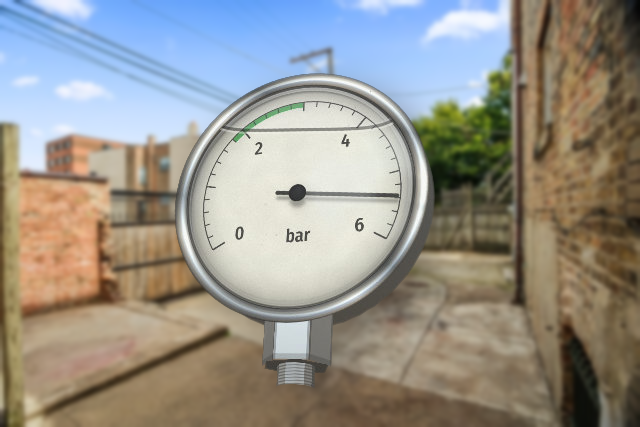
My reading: 5.4 bar
